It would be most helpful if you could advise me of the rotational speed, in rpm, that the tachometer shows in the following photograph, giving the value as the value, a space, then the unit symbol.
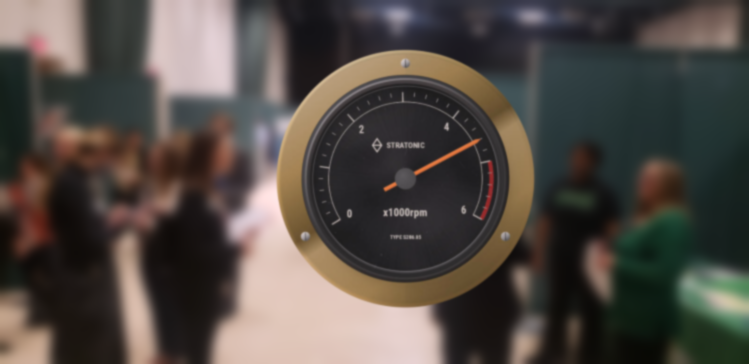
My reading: 4600 rpm
